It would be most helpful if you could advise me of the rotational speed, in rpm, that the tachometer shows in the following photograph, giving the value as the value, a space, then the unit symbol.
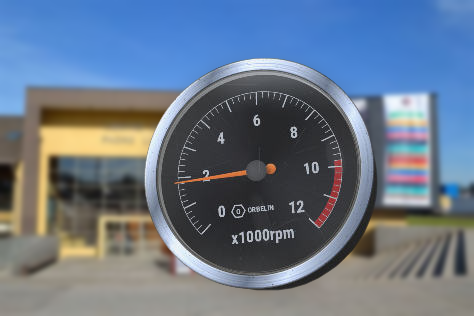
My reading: 1800 rpm
